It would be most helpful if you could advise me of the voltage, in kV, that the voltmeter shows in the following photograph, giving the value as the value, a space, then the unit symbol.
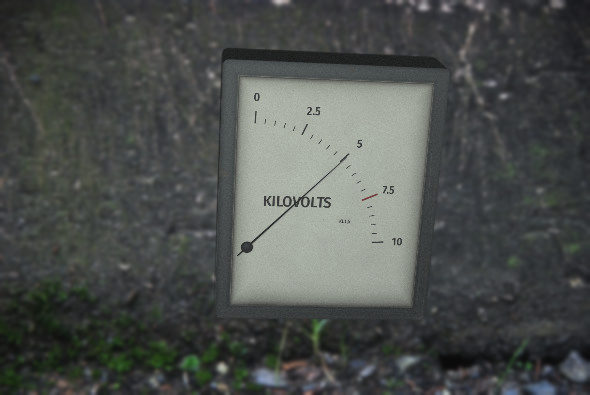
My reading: 5 kV
